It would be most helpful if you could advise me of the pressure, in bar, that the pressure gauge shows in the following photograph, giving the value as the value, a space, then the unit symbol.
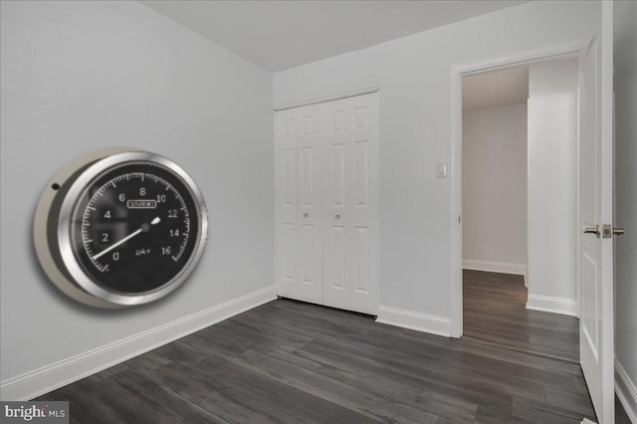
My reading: 1 bar
